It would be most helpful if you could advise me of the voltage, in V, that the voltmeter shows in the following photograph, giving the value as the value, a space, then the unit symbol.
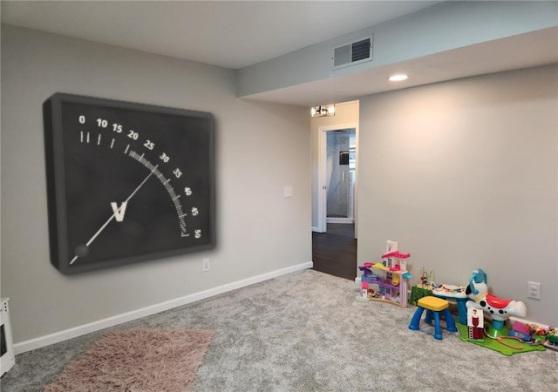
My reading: 30 V
